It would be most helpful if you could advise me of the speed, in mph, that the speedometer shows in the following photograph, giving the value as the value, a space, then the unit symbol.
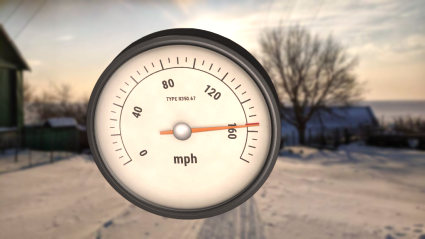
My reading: 155 mph
